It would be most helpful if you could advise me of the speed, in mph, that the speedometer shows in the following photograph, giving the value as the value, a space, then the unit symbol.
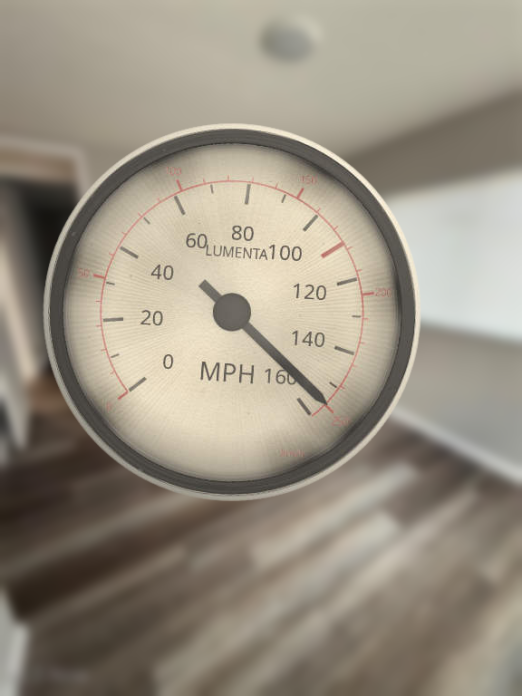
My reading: 155 mph
